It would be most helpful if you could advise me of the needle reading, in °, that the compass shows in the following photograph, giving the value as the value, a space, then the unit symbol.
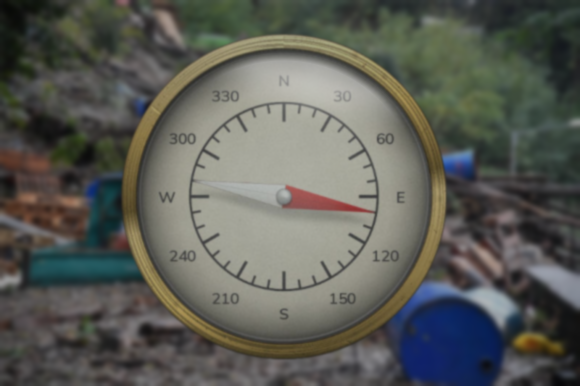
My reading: 100 °
